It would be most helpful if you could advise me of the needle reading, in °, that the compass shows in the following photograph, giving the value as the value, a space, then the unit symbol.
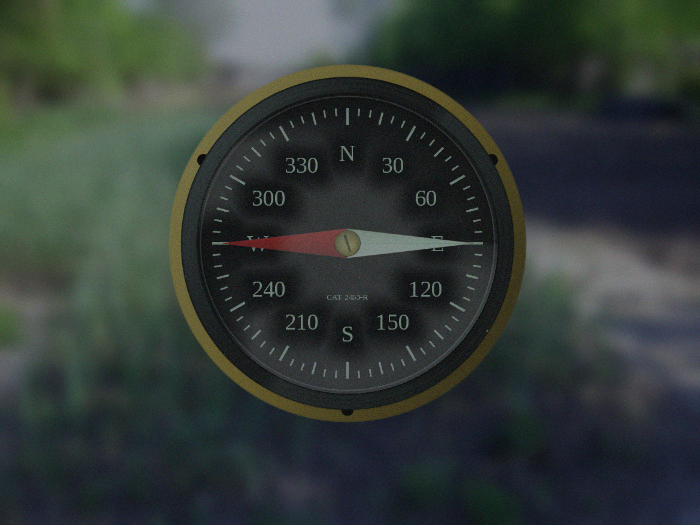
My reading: 270 °
